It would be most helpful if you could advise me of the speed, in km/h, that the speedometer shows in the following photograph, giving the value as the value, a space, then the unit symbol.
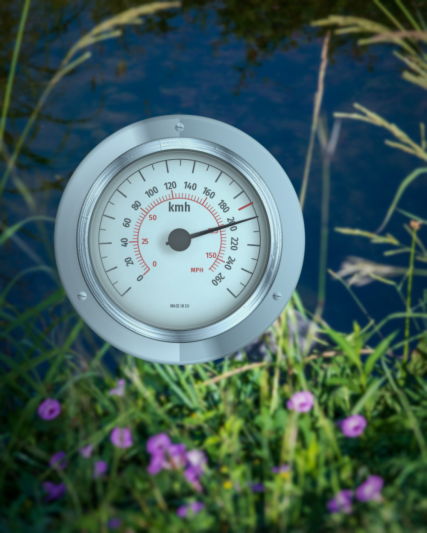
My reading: 200 km/h
